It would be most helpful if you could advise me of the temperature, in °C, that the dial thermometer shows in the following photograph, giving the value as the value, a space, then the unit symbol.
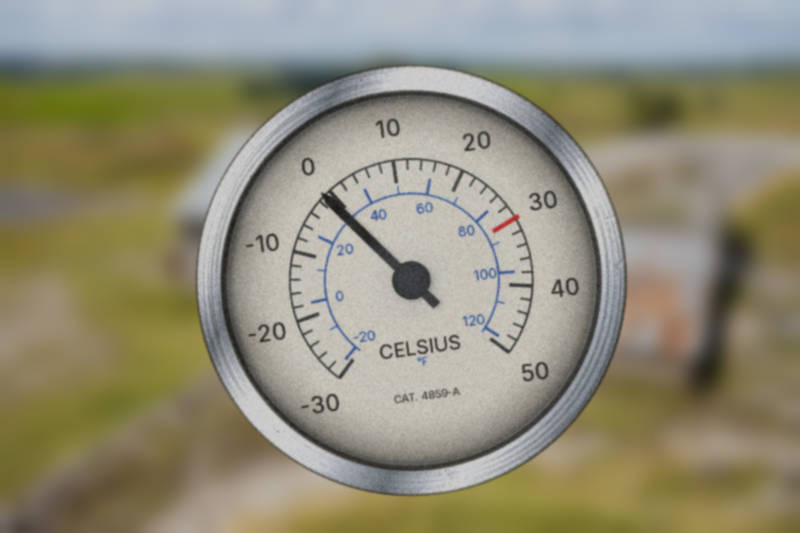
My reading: -1 °C
